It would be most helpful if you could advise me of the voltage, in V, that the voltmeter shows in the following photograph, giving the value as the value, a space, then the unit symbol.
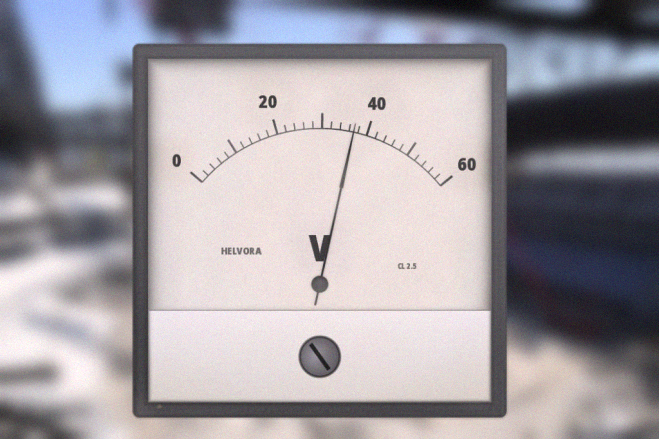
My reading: 37 V
